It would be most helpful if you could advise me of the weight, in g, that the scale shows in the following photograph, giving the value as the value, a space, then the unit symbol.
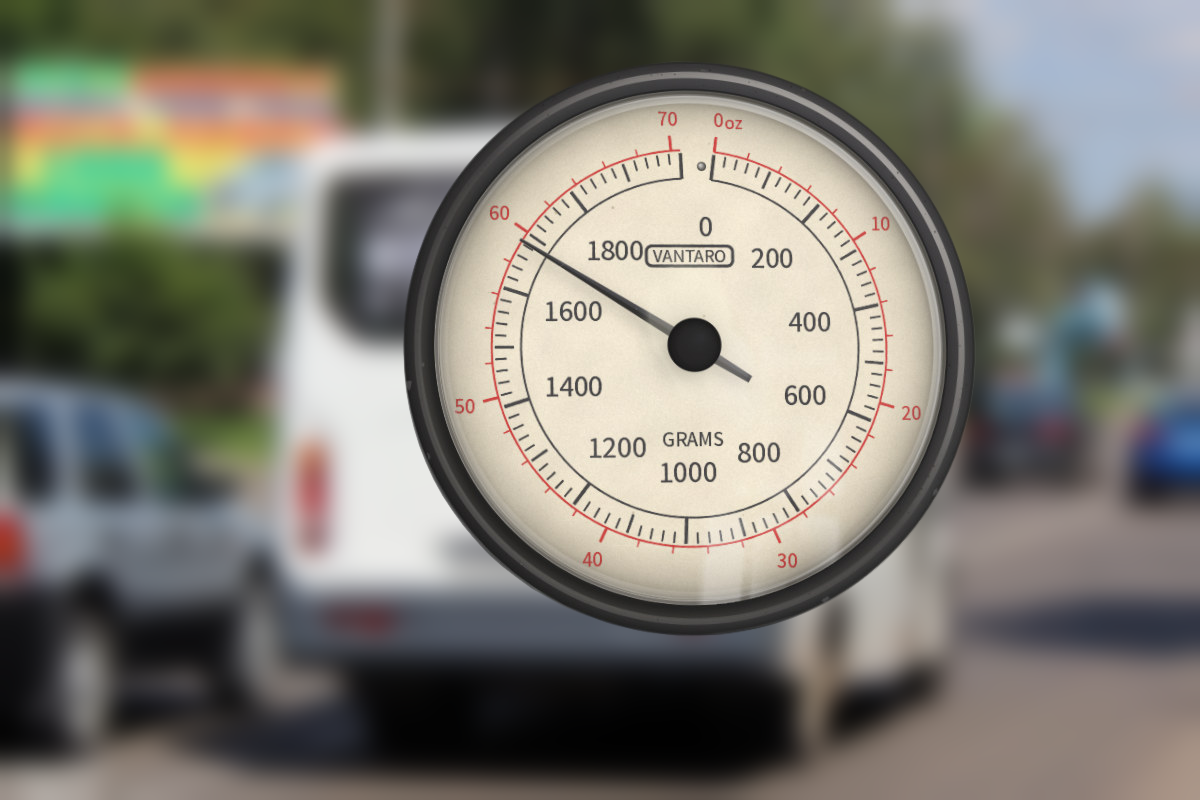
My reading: 1680 g
